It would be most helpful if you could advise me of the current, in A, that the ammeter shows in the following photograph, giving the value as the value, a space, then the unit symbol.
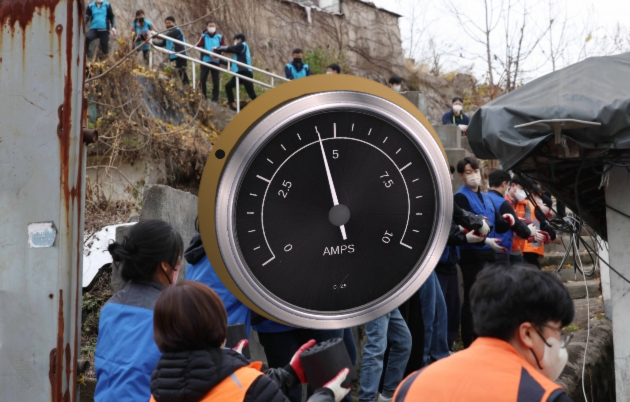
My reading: 4.5 A
